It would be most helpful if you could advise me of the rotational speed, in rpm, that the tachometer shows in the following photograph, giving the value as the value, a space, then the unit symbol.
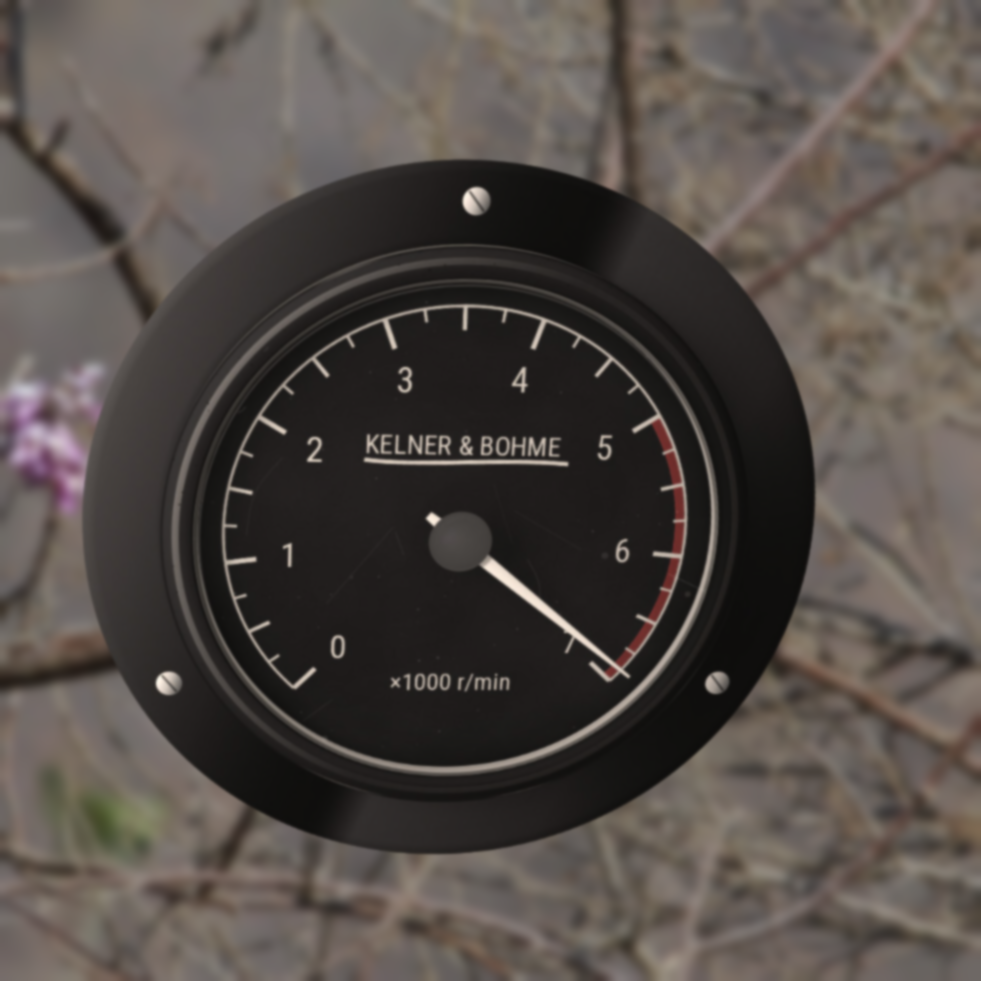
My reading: 6875 rpm
